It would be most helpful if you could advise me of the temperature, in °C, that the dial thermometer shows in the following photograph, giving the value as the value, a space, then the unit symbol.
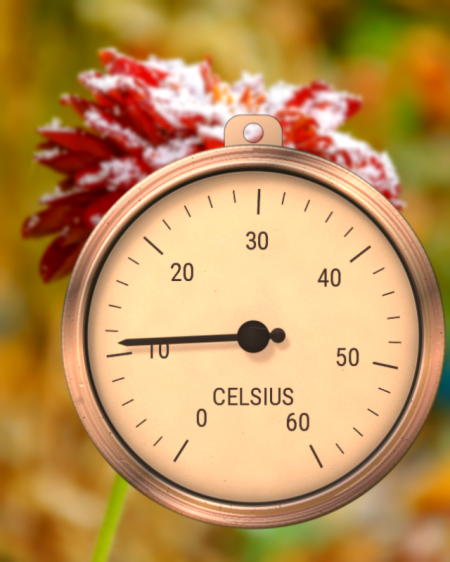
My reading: 11 °C
